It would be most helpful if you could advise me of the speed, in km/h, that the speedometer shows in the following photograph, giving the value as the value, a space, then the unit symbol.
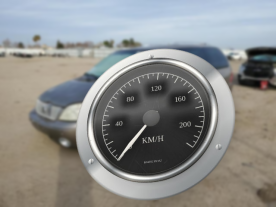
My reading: 0 km/h
